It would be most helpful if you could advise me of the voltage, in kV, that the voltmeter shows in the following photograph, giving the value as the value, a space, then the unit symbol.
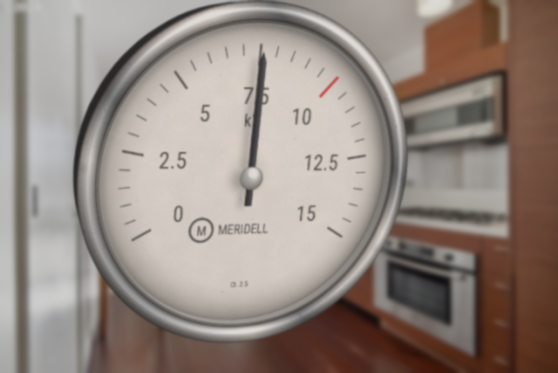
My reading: 7.5 kV
